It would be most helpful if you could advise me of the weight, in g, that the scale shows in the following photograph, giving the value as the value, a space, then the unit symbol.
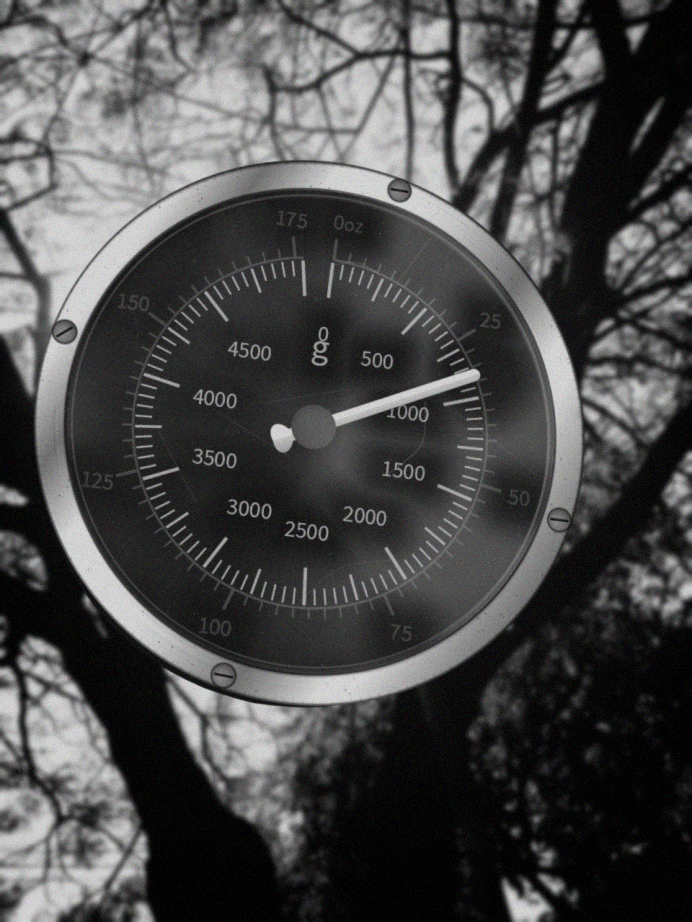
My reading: 900 g
